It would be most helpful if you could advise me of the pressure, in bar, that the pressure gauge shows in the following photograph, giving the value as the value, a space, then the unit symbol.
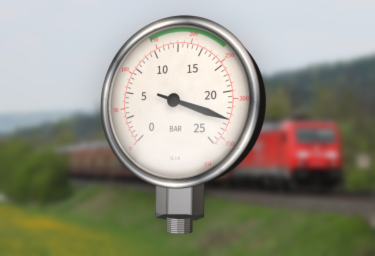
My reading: 22.5 bar
